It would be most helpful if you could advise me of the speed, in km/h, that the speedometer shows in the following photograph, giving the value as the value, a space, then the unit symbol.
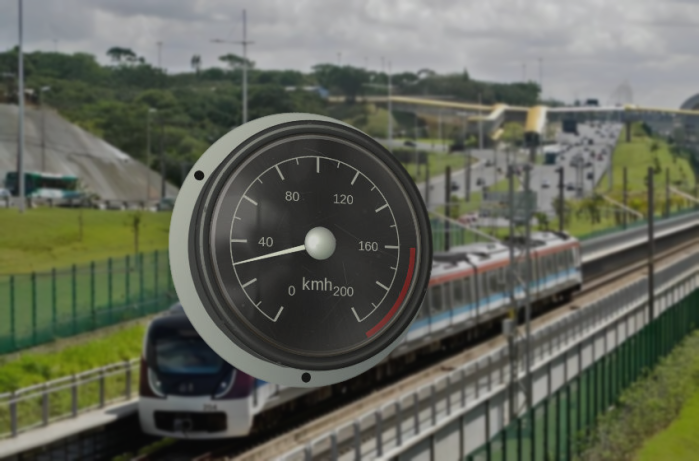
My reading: 30 km/h
